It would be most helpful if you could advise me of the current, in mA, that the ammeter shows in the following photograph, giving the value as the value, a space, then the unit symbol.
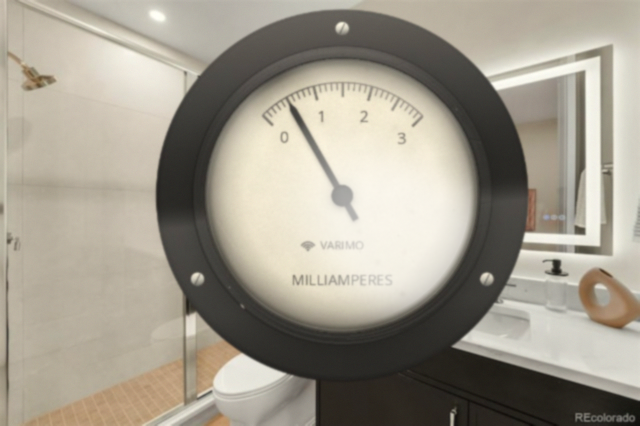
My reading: 0.5 mA
